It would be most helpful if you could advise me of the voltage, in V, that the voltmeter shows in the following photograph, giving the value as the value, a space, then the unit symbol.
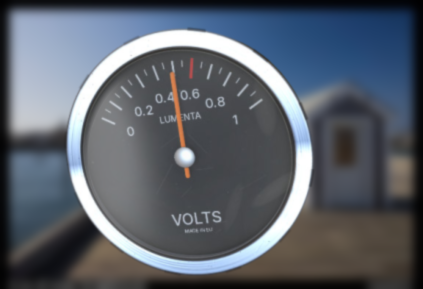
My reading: 0.5 V
